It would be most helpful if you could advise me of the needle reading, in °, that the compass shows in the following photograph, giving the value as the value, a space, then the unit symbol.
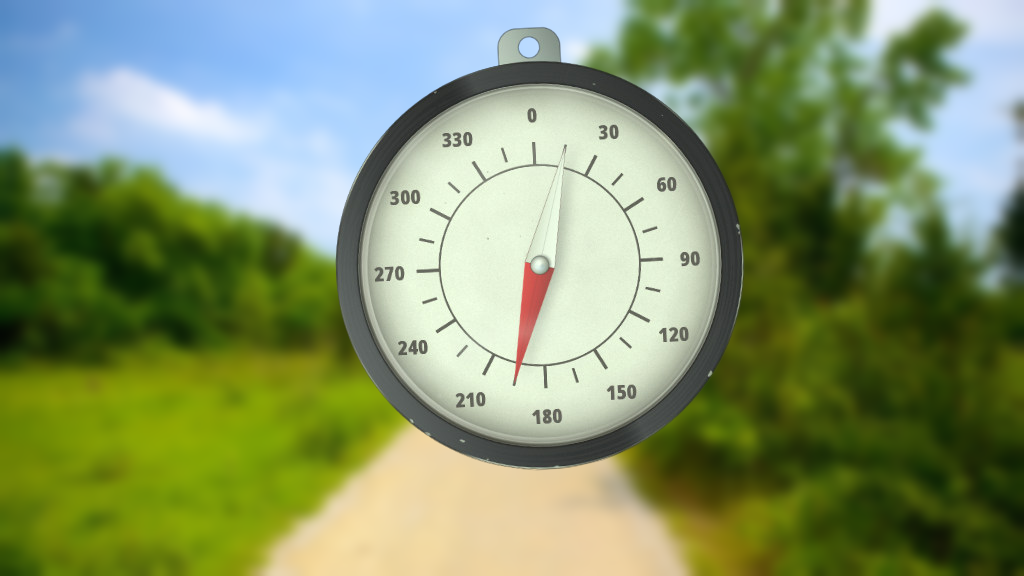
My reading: 195 °
